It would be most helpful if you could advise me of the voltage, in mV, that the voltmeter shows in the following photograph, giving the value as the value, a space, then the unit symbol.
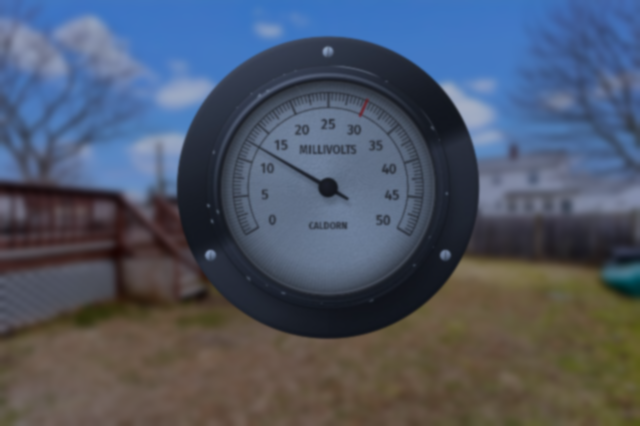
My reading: 12.5 mV
